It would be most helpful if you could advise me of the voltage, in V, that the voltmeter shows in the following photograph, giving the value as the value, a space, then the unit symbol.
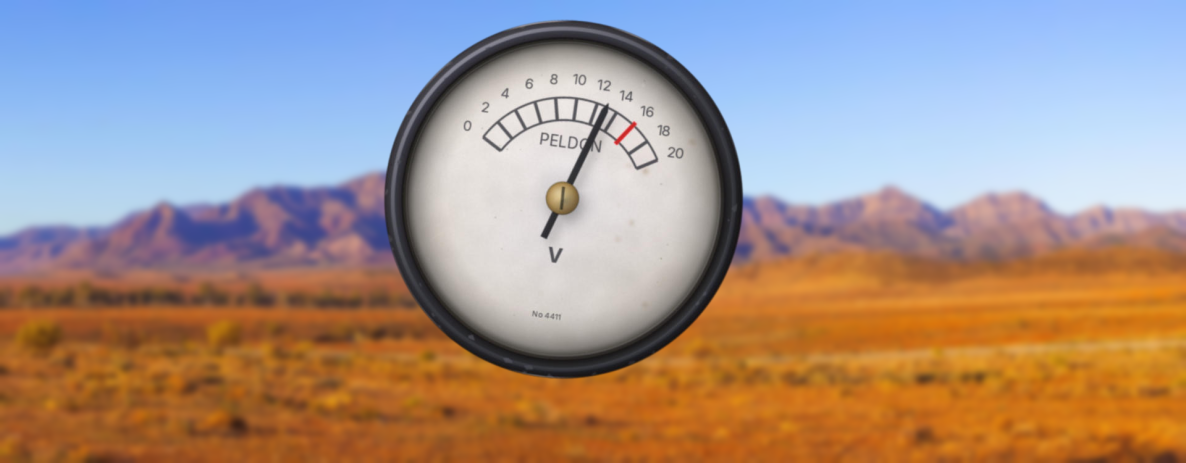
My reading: 13 V
